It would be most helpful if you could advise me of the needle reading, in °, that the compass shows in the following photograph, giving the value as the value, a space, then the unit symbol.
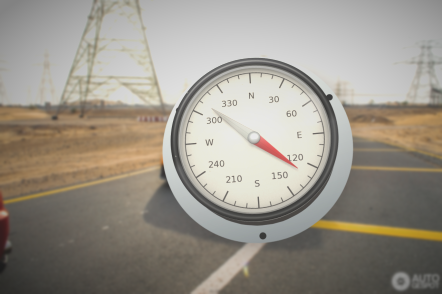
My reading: 130 °
